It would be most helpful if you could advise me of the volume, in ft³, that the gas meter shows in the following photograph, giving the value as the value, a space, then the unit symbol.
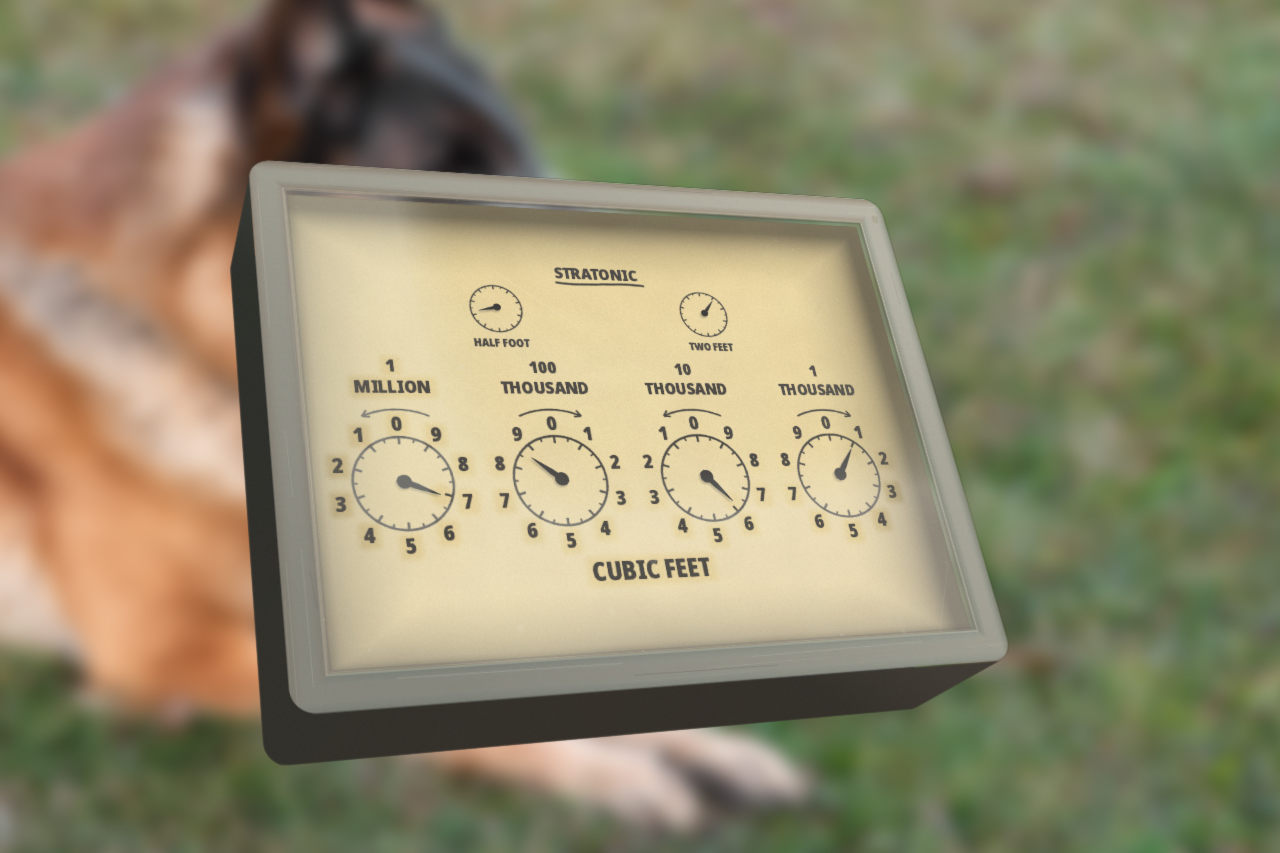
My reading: 686100 ft³
